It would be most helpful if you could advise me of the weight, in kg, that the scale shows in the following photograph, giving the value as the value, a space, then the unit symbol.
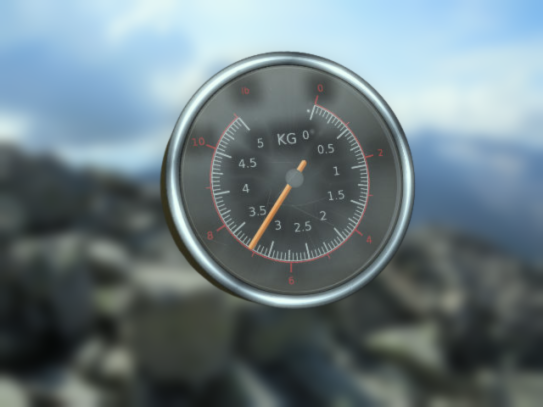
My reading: 3.25 kg
